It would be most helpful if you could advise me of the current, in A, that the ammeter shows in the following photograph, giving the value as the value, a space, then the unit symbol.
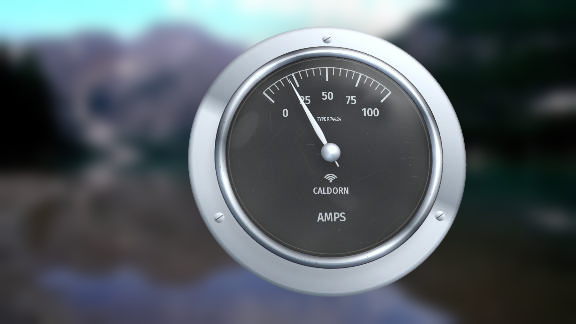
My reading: 20 A
